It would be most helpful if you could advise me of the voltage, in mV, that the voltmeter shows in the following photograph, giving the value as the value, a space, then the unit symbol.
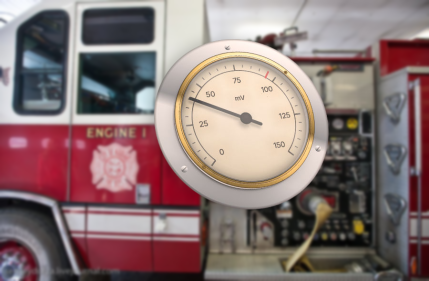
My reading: 40 mV
